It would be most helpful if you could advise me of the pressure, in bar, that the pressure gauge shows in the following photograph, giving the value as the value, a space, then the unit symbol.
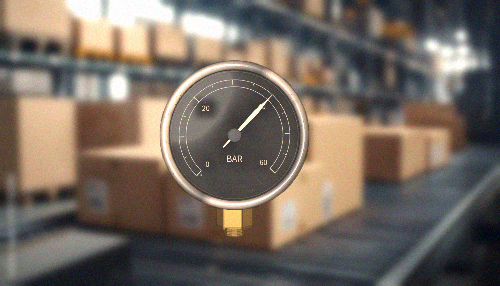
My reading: 40 bar
